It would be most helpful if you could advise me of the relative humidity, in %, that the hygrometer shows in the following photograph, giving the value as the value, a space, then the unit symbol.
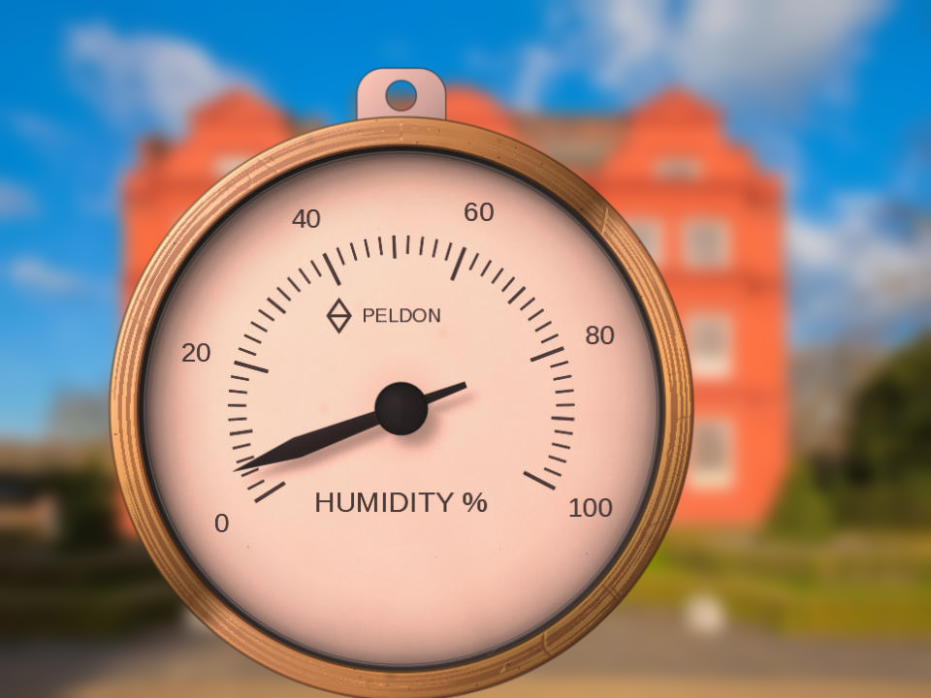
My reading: 5 %
